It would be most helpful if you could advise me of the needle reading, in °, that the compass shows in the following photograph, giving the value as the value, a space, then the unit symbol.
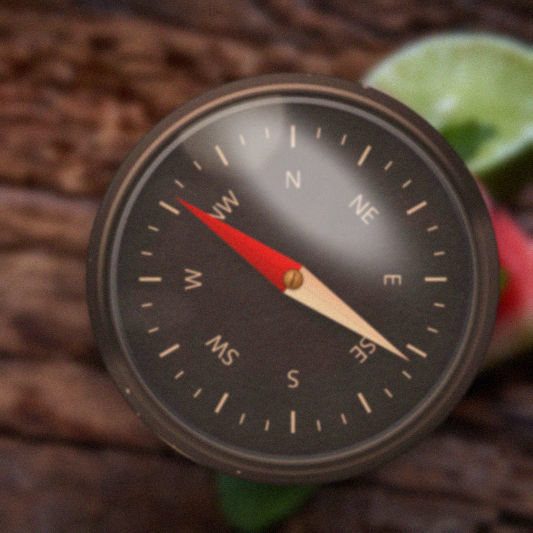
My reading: 305 °
